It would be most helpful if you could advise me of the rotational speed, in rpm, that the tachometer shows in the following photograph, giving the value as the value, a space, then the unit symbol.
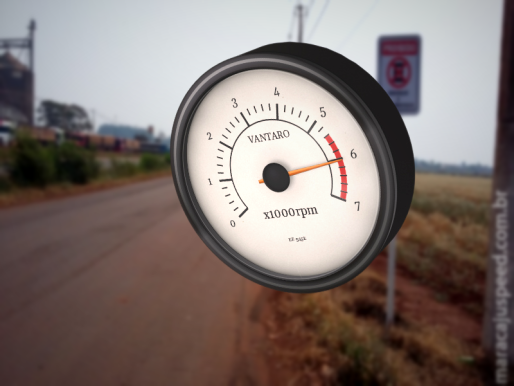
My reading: 6000 rpm
